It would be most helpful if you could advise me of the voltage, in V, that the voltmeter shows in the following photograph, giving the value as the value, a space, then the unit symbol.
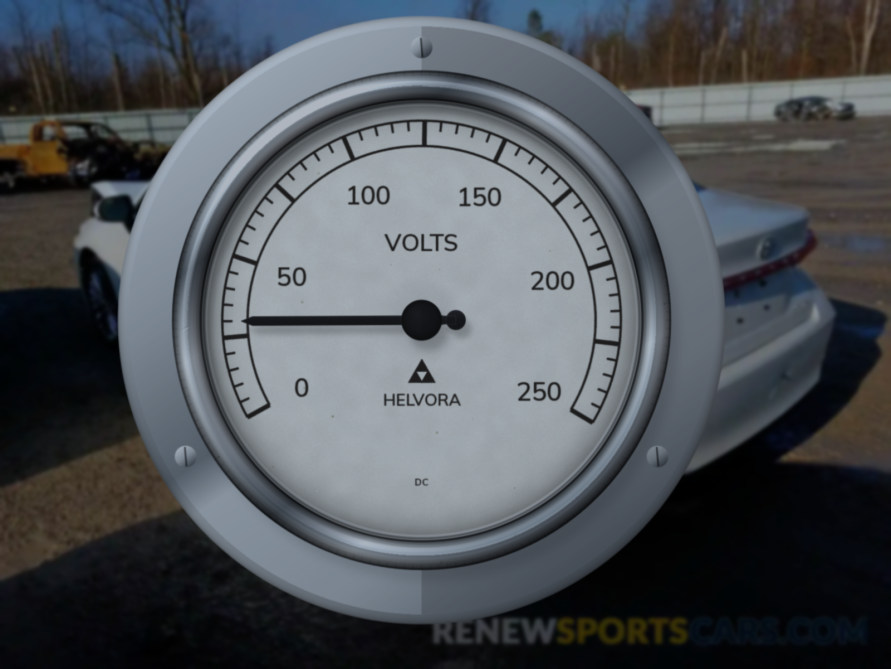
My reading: 30 V
